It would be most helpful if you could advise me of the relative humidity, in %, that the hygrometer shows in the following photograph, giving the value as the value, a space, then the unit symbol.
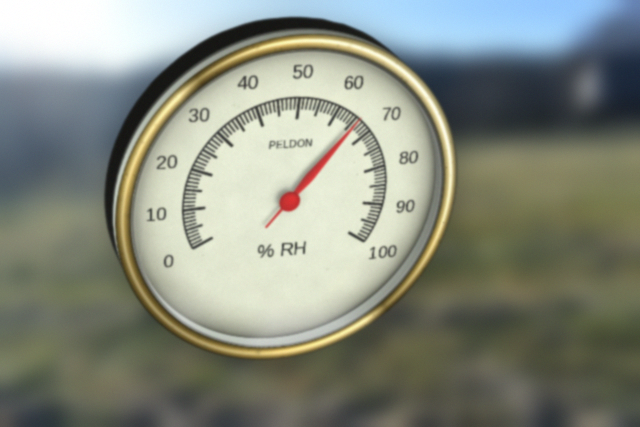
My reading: 65 %
